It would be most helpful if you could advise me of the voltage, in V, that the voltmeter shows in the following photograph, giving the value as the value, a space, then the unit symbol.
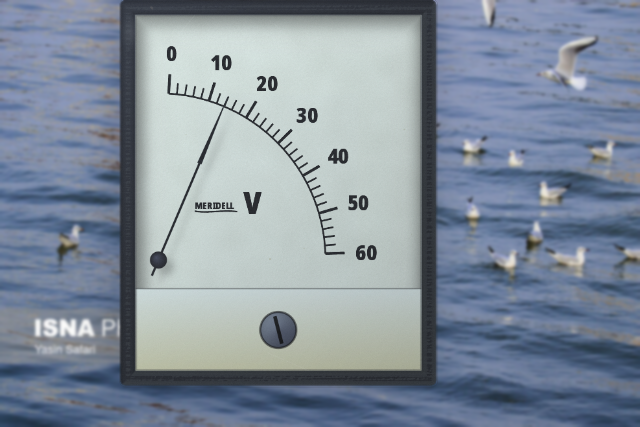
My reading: 14 V
